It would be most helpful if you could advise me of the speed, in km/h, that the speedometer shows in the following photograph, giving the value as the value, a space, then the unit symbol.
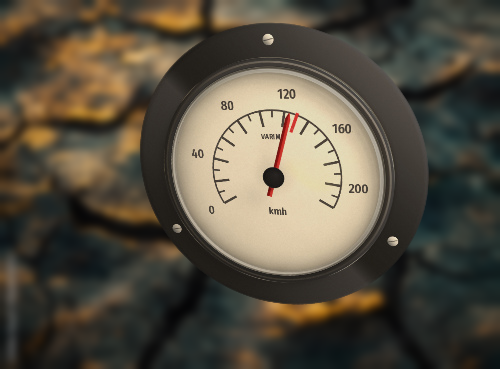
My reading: 125 km/h
